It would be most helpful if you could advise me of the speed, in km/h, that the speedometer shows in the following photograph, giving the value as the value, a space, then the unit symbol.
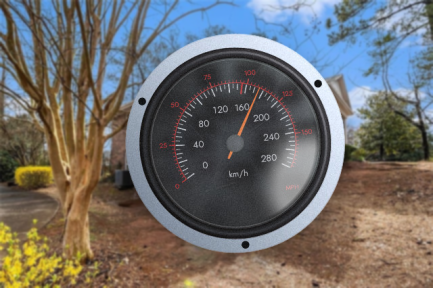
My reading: 175 km/h
